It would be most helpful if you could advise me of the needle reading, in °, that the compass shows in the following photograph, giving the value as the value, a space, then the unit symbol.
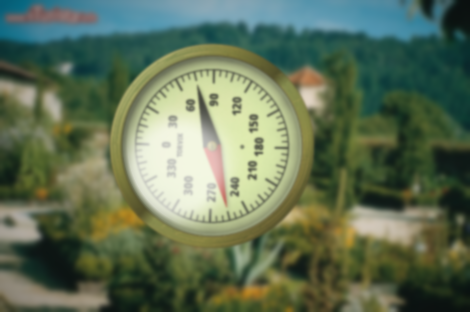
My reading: 255 °
